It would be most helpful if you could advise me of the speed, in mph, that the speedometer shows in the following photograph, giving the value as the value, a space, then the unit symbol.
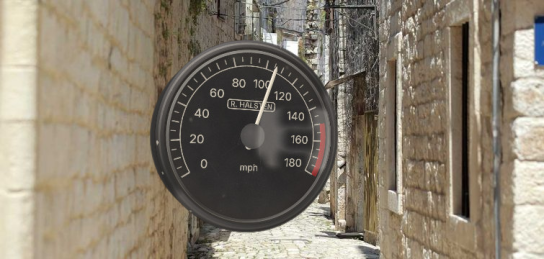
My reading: 105 mph
